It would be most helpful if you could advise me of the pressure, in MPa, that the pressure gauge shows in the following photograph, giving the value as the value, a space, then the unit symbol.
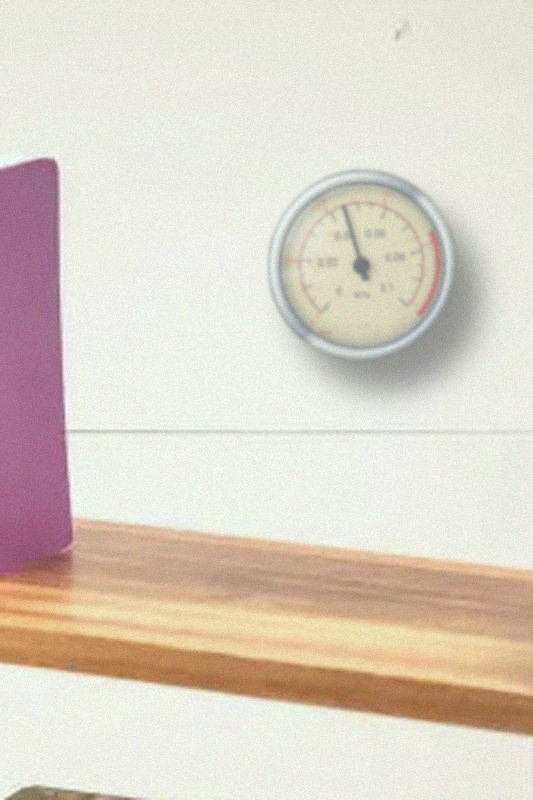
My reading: 0.045 MPa
